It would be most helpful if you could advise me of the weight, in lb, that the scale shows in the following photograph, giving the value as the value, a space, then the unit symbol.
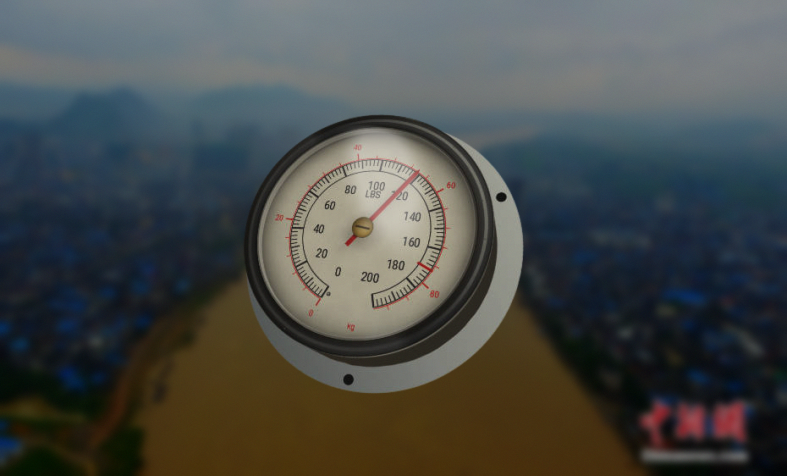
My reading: 120 lb
